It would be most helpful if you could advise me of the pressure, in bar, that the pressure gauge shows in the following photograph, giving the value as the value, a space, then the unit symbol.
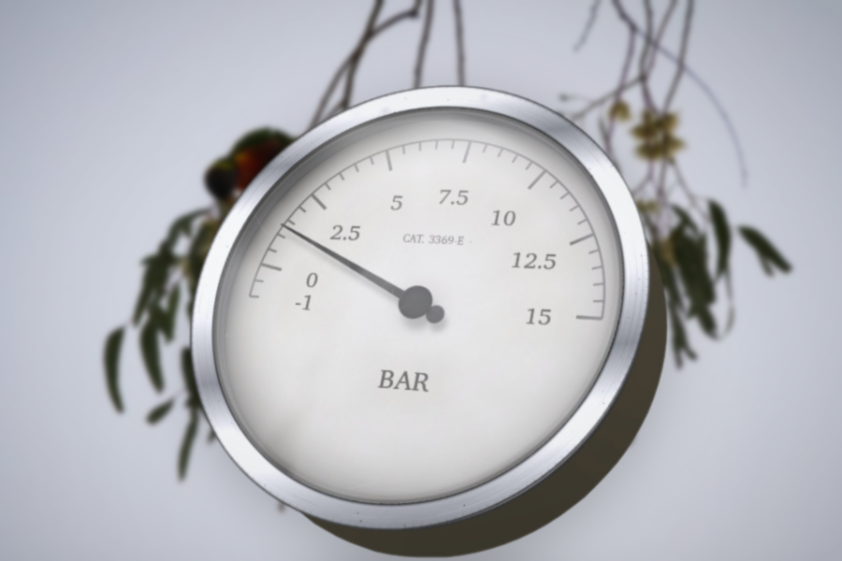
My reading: 1.25 bar
